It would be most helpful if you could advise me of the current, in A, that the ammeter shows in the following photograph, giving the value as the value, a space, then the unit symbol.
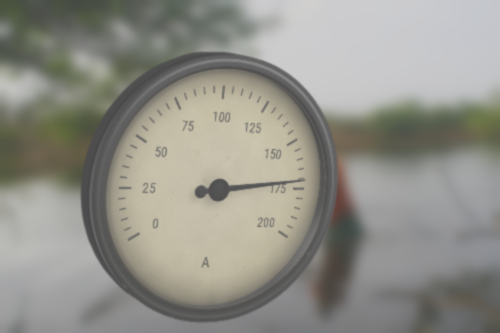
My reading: 170 A
